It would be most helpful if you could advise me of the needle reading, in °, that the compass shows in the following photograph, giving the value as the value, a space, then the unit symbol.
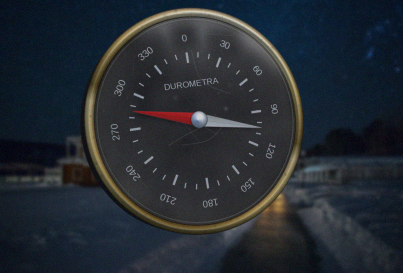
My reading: 285 °
